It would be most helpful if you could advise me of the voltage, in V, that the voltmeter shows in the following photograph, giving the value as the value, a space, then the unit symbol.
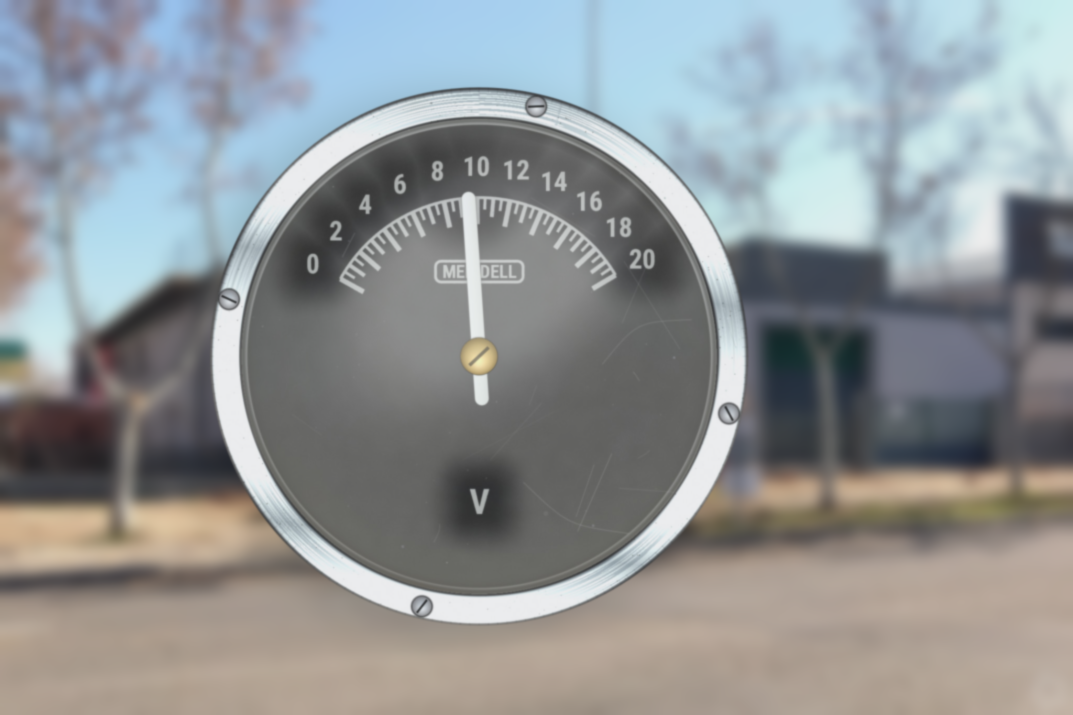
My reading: 9.5 V
